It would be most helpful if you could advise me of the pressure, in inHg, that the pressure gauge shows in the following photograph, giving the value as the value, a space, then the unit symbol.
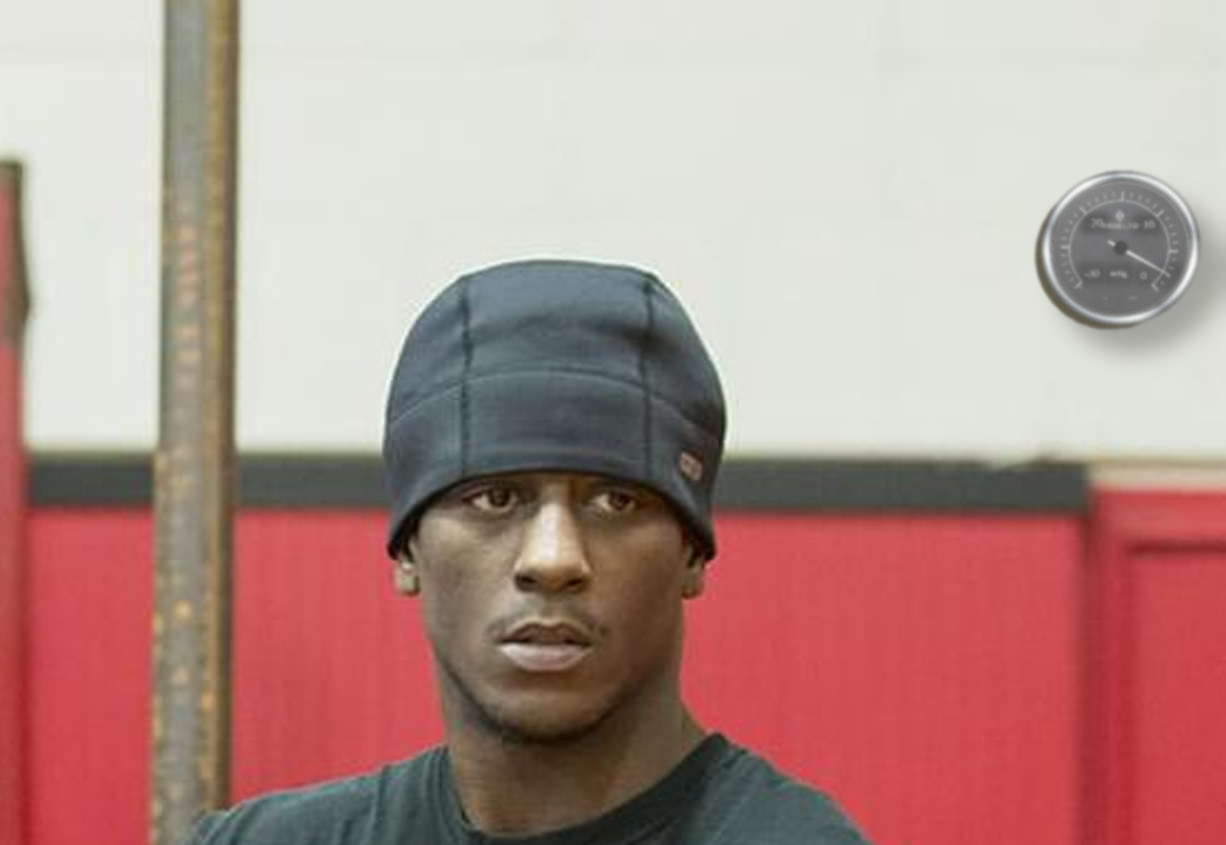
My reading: -2 inHg
